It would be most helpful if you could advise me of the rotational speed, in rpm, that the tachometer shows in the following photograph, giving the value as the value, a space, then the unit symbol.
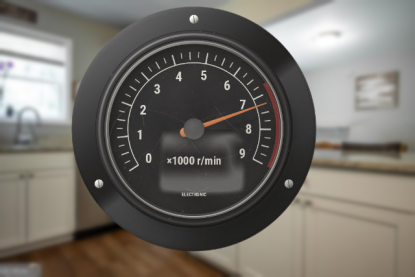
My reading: 7250 rpm
